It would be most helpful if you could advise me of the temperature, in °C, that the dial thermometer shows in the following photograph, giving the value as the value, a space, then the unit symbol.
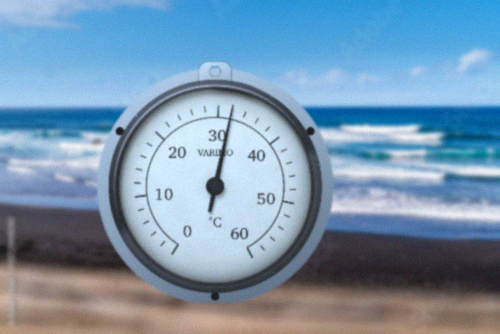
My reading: 32 °C
